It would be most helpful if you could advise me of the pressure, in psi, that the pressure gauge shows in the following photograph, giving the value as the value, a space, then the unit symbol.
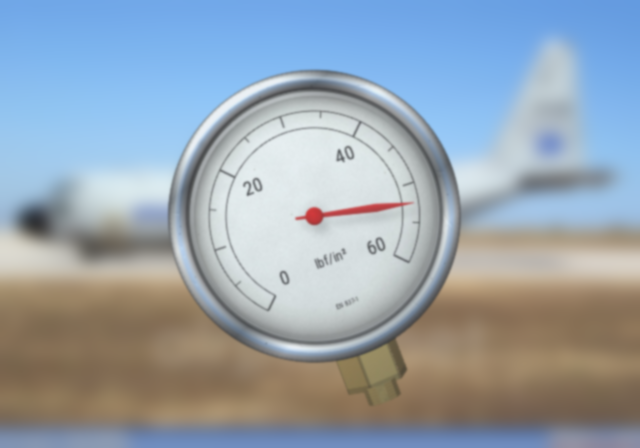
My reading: 52.5 psi
